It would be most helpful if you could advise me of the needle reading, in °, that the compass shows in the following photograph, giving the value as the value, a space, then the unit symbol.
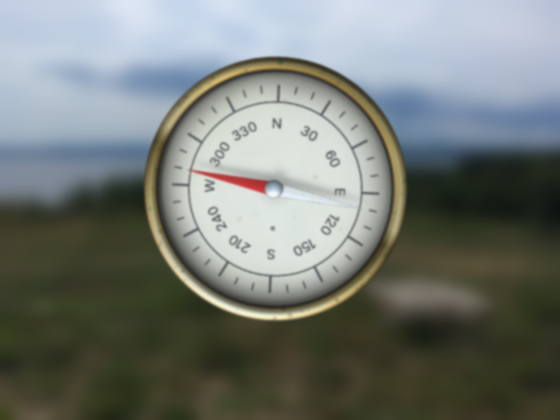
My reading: 280 °
